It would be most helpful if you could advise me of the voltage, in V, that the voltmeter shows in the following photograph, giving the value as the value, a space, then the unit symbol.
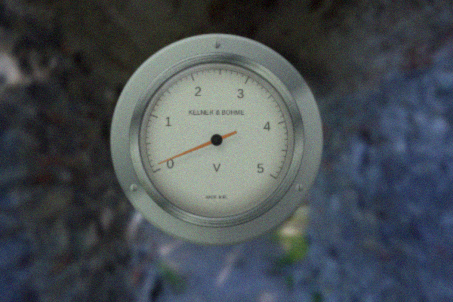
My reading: 0.1 V
